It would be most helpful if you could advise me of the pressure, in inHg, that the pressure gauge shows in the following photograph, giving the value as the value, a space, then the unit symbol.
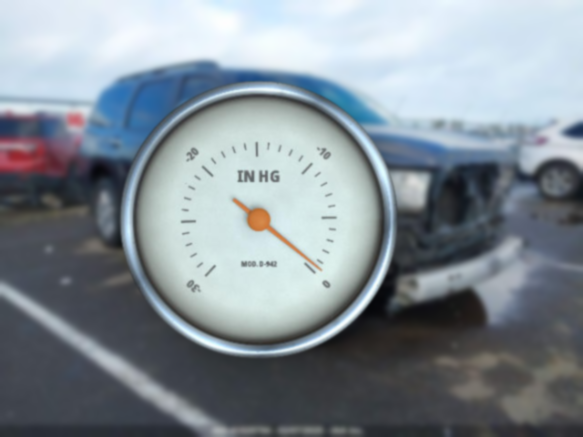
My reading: -0.5 inHg
